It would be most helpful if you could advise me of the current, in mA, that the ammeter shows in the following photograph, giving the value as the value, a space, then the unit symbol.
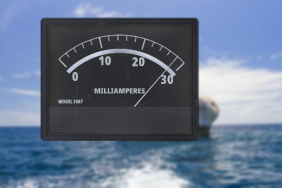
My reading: 28 mA
